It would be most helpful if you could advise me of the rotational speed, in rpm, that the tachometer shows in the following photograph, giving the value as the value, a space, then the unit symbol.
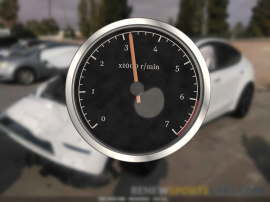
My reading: 3200 rpm
